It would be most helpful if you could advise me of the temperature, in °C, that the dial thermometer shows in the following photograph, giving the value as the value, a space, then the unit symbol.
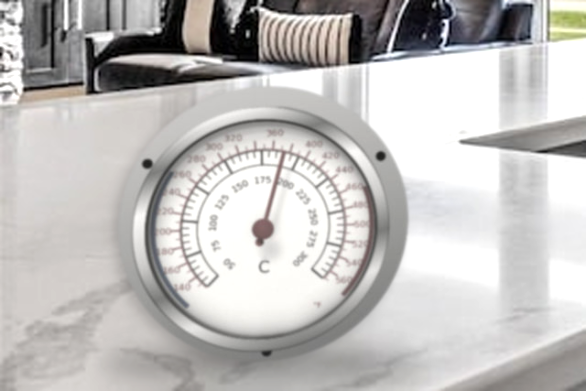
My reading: 190 °C
